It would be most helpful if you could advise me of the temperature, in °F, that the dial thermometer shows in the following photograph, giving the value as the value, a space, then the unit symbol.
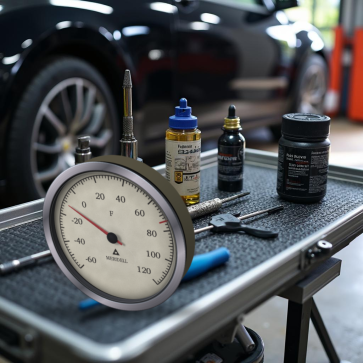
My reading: -10 °F
